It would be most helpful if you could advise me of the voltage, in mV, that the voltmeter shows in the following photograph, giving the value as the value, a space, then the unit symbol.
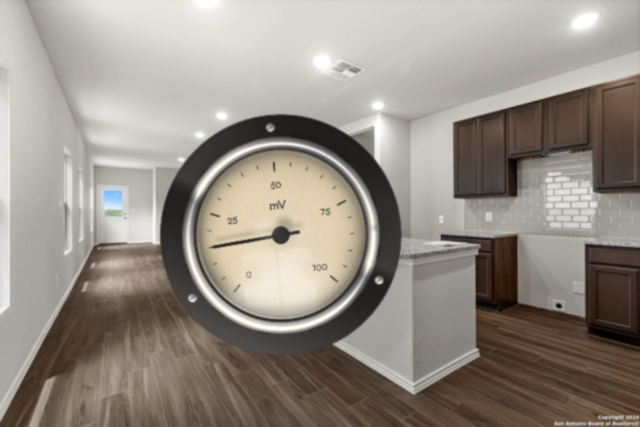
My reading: 15 mV
